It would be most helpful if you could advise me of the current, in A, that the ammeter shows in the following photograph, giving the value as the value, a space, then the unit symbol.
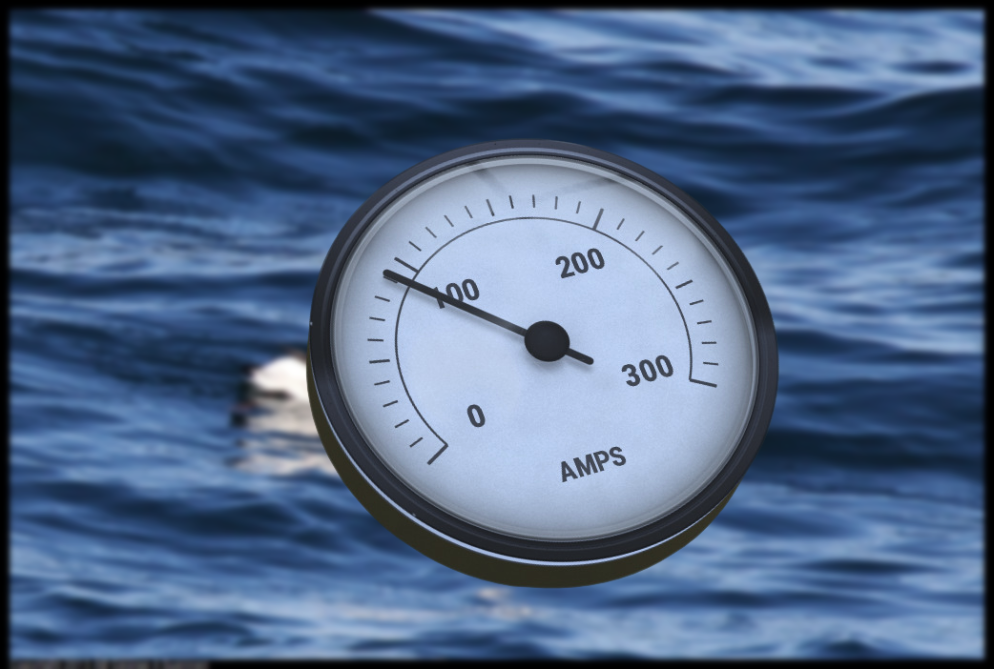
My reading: 90 A
